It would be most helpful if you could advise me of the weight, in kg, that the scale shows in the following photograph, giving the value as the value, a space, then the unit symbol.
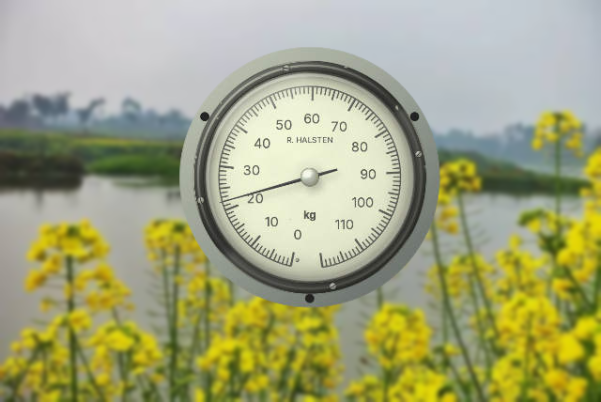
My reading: 22 kg
